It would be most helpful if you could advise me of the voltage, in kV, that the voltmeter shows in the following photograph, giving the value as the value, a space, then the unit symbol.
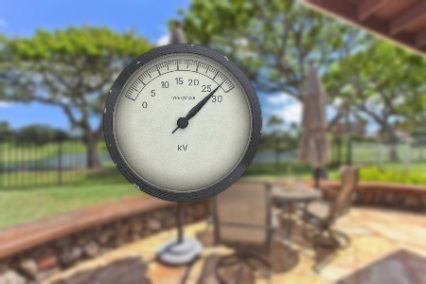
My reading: 27.5 kV
